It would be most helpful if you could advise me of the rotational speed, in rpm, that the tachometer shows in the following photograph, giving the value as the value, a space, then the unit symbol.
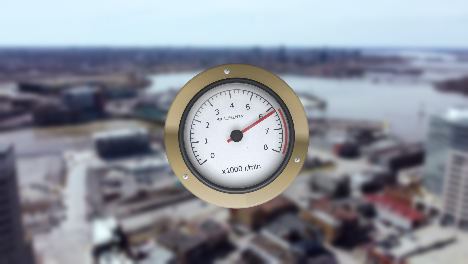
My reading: 6200 rpm
